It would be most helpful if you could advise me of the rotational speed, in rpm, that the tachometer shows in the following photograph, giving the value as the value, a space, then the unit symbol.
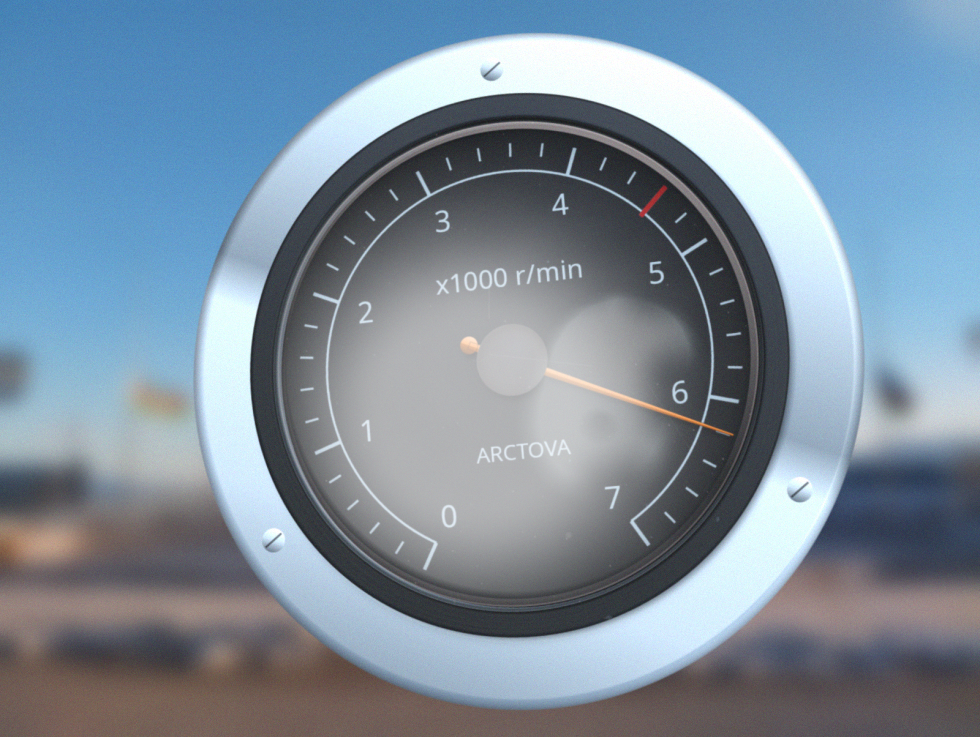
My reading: 6200 rpm
